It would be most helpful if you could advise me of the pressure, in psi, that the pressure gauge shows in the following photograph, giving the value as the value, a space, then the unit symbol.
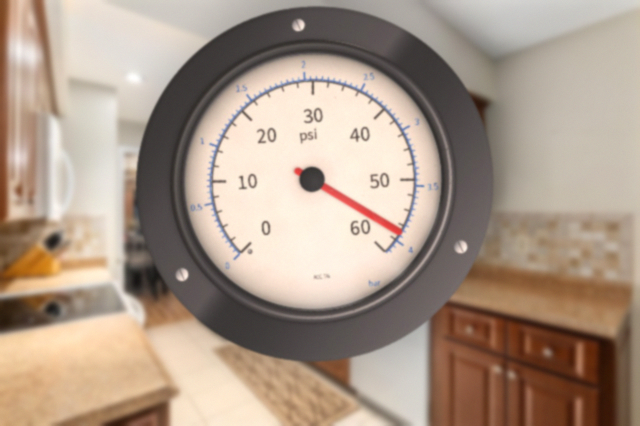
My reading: 57 psi
